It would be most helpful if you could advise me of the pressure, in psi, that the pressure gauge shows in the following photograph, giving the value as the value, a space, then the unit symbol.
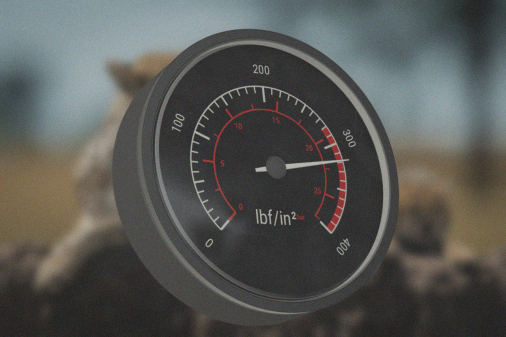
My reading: 320 psi
